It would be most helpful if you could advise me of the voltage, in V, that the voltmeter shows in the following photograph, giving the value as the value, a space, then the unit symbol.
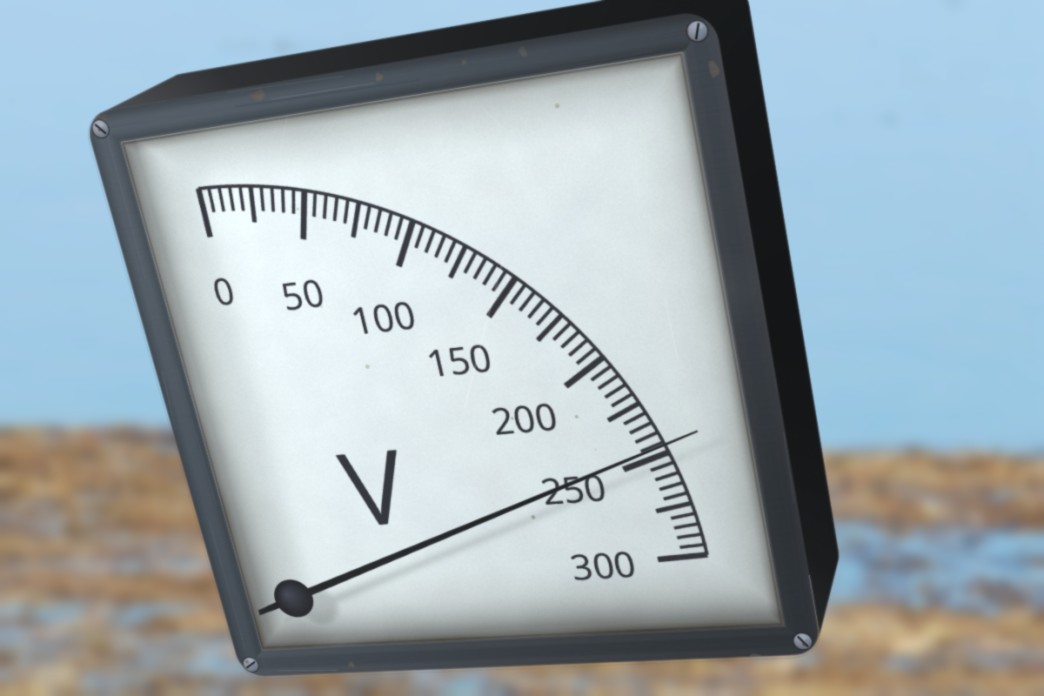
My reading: 245 V
